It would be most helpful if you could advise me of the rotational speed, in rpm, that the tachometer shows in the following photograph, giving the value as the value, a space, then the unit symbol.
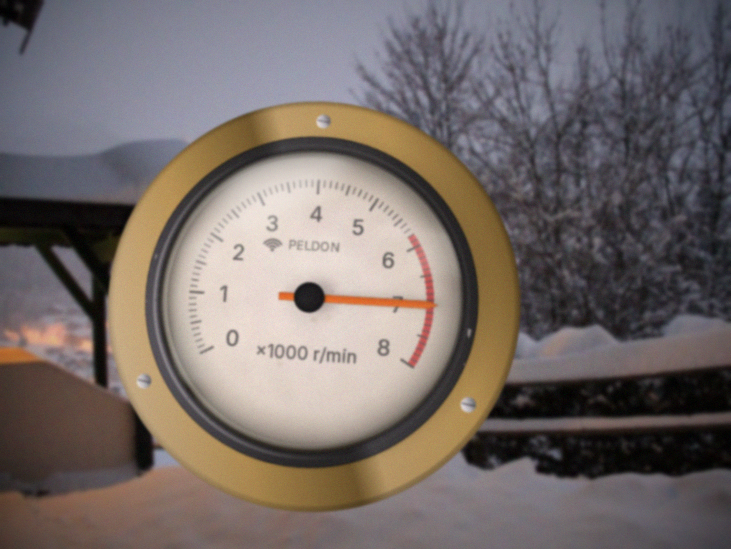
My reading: 7000 rpm
